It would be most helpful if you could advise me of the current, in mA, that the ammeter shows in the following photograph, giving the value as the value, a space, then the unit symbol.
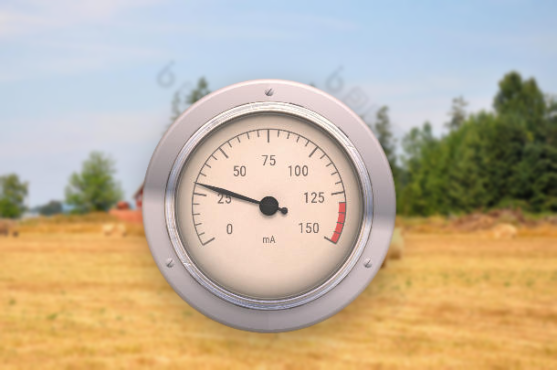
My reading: 30 mA
